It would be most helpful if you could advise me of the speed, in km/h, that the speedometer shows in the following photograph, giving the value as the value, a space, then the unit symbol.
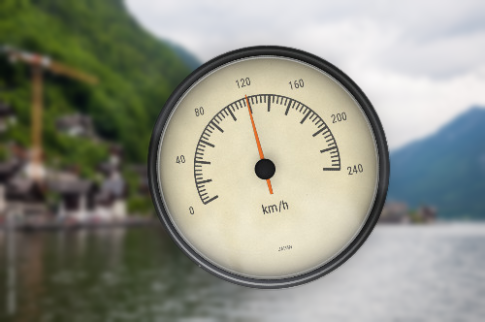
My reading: 120 km/h
